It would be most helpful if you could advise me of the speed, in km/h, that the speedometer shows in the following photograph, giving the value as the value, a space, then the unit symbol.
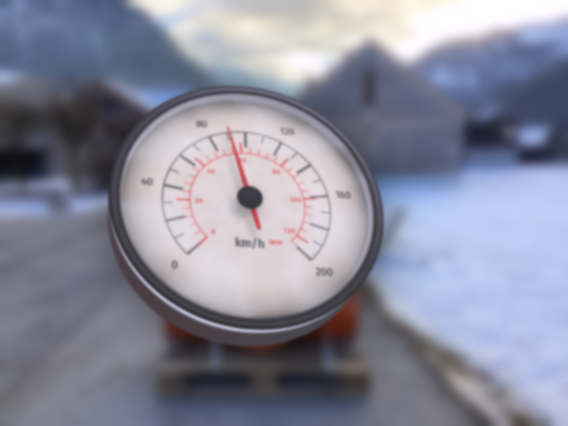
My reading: 90 km/h
